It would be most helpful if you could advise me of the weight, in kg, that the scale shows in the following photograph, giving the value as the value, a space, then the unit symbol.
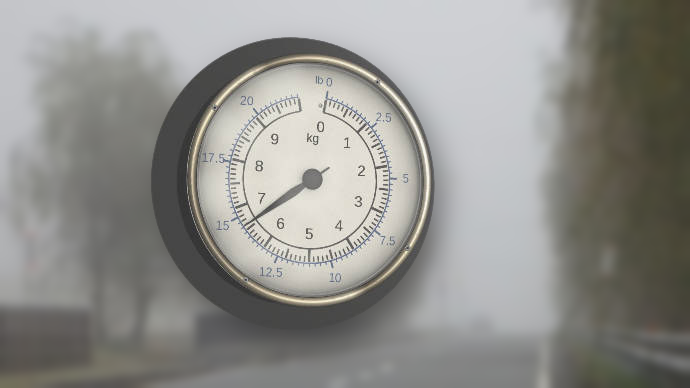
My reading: 6.6 kg
